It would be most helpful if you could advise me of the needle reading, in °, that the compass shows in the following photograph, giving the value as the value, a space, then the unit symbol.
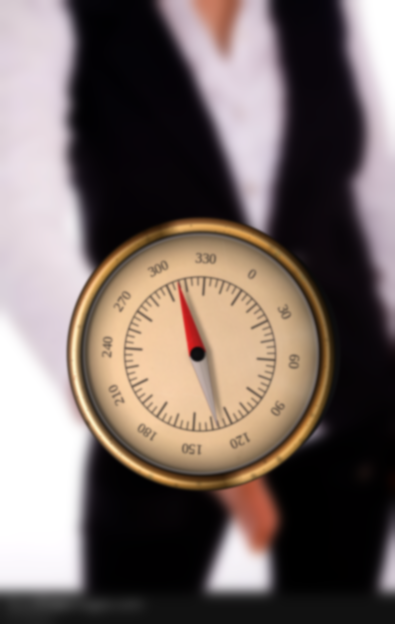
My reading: 310 °
